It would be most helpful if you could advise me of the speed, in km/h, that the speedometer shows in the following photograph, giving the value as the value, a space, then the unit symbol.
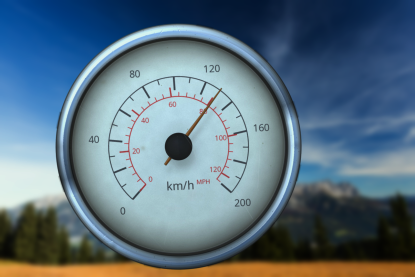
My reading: 130 km/h
